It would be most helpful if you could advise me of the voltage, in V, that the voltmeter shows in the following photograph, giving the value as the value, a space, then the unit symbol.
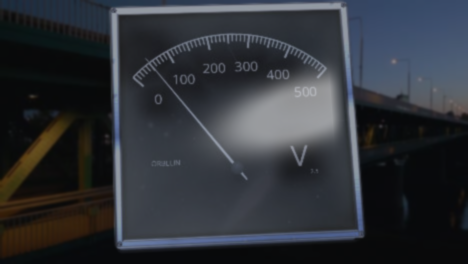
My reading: 50 V
